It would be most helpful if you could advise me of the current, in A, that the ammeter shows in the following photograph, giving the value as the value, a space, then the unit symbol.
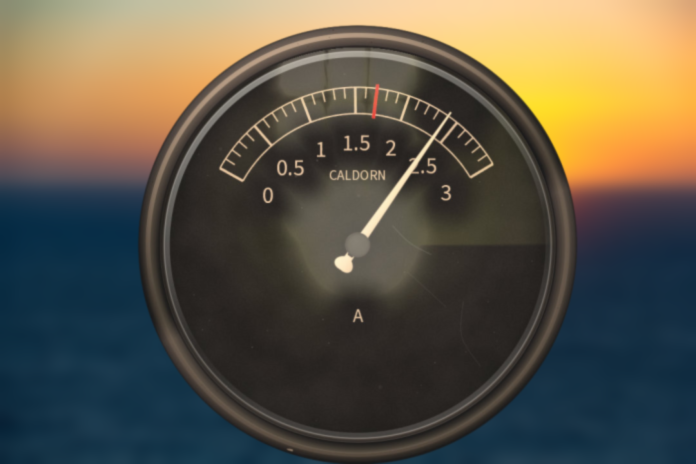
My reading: 2.4 A
